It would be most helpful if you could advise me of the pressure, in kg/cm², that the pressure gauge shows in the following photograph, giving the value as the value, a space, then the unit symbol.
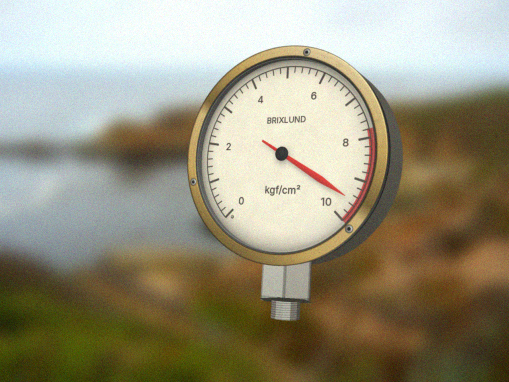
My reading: 9.5 kg/cm²
